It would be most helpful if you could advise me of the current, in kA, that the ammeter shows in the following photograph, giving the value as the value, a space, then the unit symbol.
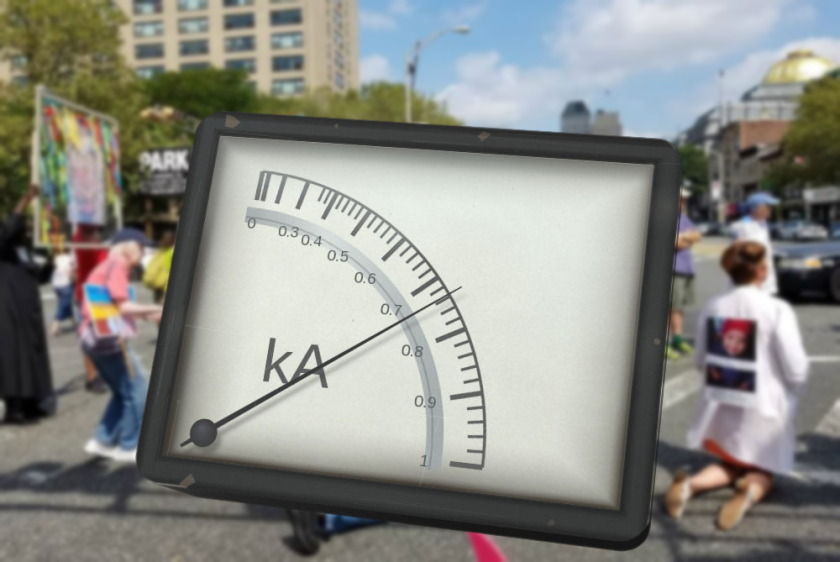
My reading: 0.74 kA
